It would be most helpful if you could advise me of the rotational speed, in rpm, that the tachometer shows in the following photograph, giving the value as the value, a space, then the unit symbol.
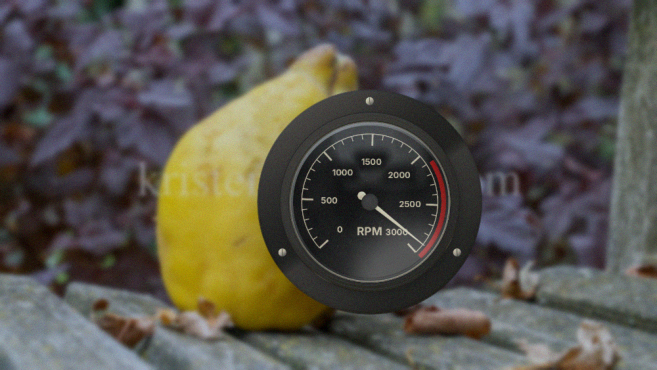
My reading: 2900 rpm
